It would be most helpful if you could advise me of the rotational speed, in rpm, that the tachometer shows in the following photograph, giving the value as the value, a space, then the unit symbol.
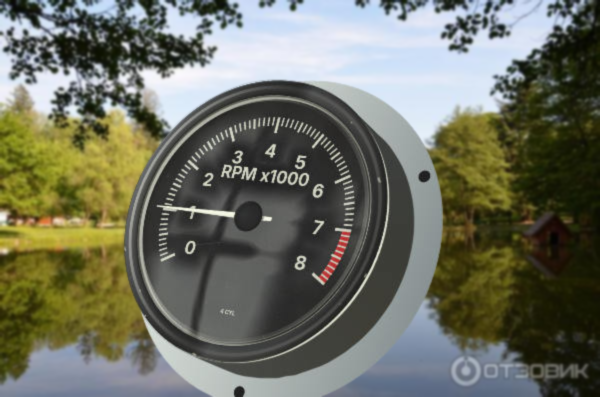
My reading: 1000 rpm
